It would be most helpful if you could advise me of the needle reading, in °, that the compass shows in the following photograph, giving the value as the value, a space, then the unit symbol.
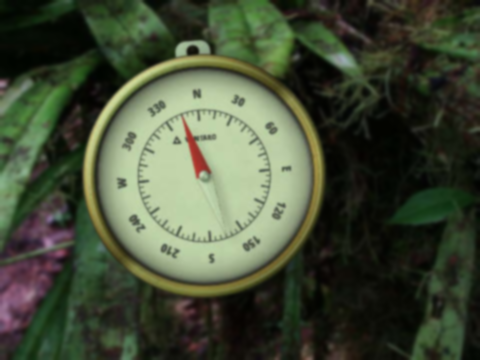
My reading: 345 °
